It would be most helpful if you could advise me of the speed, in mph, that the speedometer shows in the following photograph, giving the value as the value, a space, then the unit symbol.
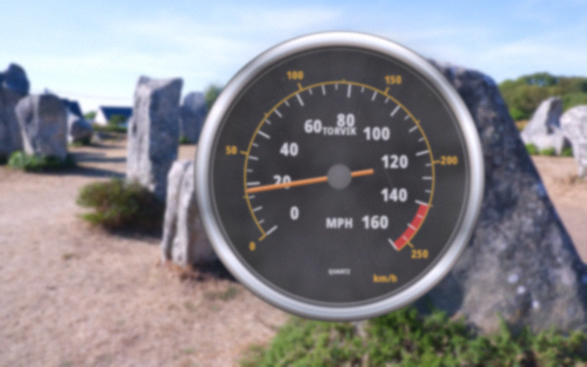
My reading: 17.5 mph
